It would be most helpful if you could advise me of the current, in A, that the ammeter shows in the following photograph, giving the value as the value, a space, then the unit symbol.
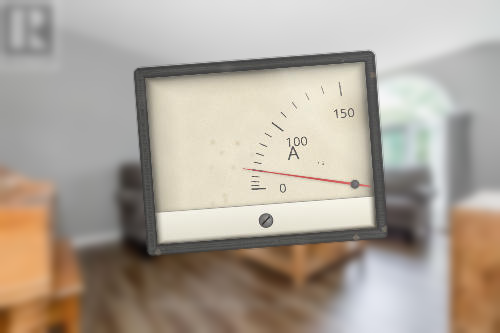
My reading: 50 A
